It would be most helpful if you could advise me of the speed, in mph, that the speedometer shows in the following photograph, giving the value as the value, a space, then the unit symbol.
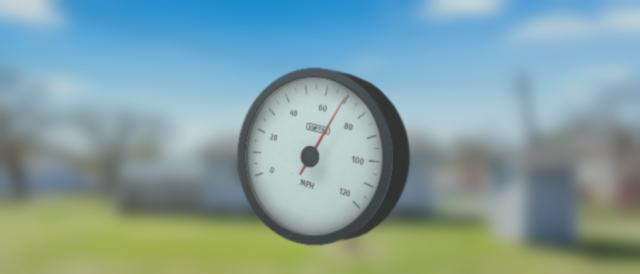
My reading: 70 mph
